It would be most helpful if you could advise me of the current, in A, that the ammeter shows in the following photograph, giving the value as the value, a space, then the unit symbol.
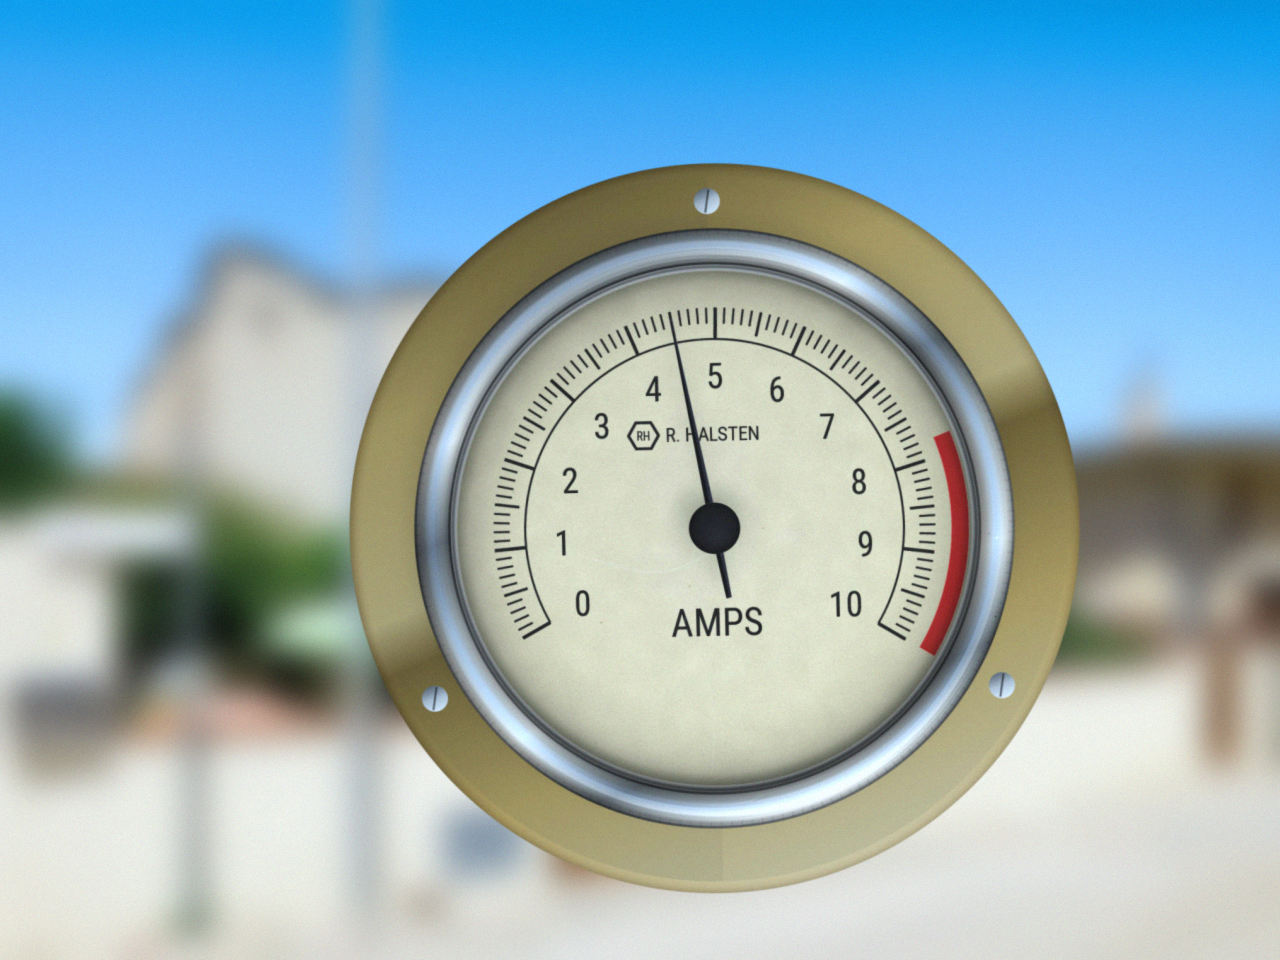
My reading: 4.5 A
